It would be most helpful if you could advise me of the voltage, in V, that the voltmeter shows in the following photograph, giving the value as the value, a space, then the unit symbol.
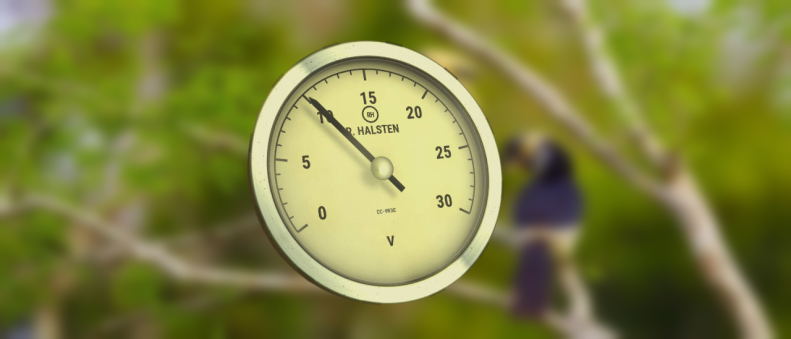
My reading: 10 V
